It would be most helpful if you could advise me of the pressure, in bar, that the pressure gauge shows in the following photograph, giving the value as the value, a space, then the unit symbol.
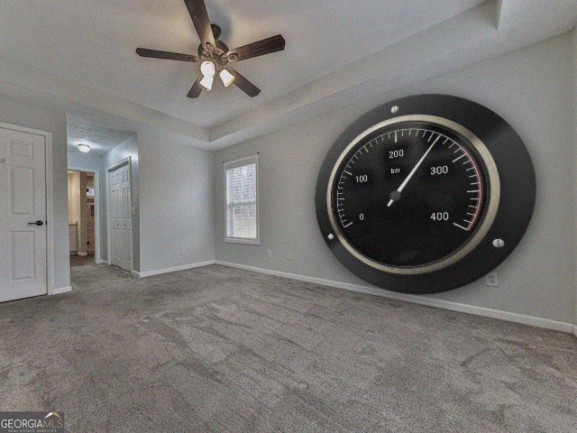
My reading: 260 bar
